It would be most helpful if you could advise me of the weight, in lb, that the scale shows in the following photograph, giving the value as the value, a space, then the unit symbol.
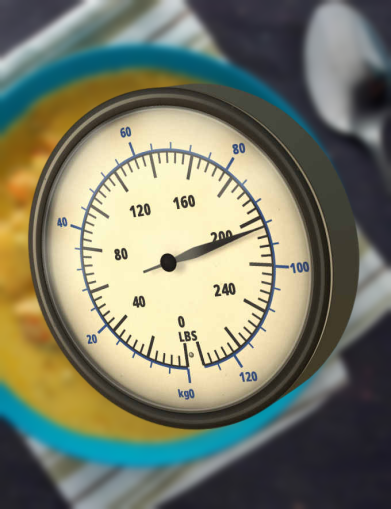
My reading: 204 lb
